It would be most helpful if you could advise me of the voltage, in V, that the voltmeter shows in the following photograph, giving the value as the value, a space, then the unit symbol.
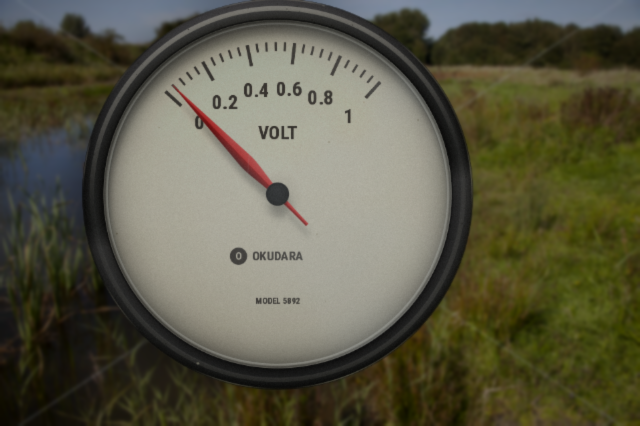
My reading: 0.04 V
